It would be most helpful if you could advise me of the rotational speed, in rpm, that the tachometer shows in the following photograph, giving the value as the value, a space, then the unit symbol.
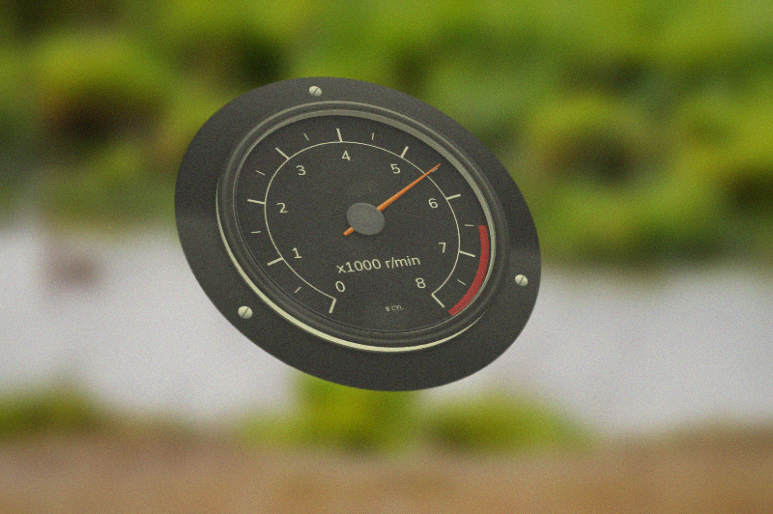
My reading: 5500 rpm
